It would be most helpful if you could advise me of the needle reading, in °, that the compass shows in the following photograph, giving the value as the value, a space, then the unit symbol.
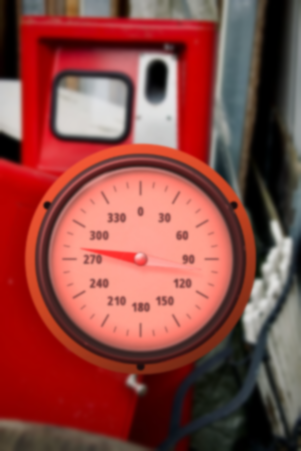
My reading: 280 °
